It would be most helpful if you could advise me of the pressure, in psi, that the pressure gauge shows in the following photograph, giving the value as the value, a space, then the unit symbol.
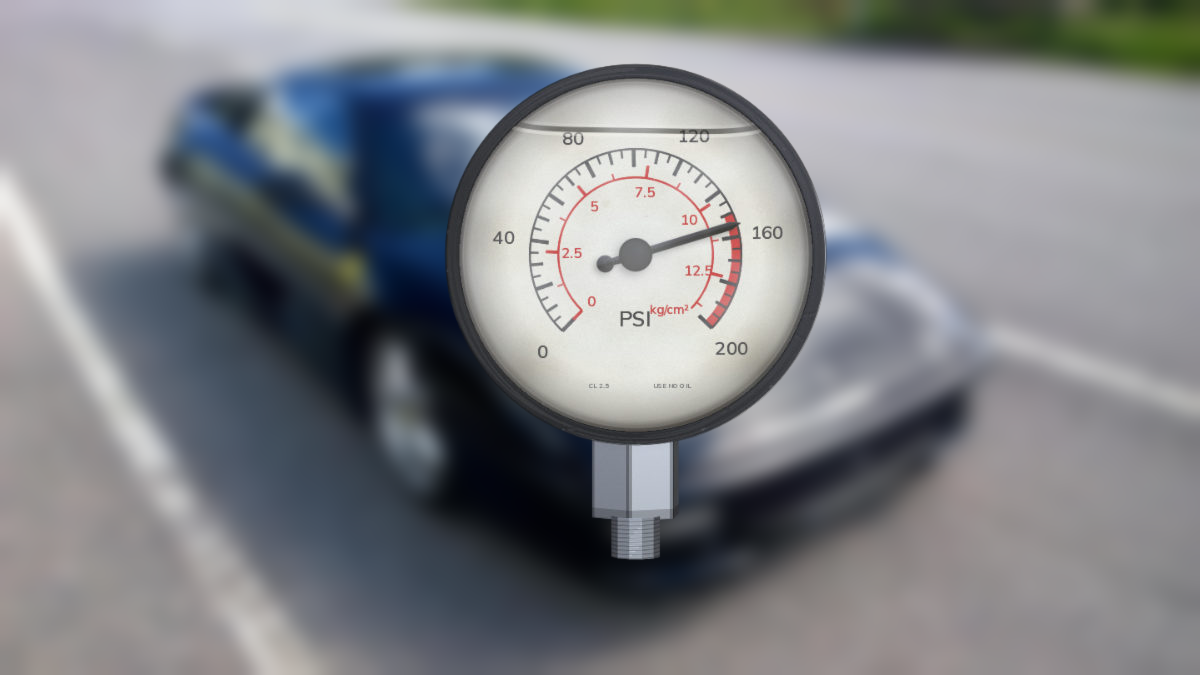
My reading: 155 psi
